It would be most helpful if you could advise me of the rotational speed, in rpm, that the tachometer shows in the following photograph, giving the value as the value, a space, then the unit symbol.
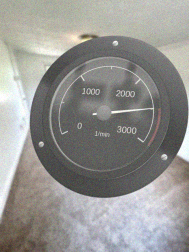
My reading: 2500 rpm
